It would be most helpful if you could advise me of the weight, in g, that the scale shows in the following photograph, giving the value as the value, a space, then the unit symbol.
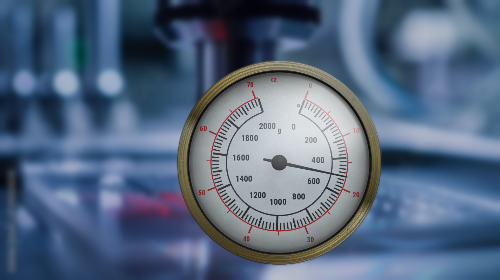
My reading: 500 g
